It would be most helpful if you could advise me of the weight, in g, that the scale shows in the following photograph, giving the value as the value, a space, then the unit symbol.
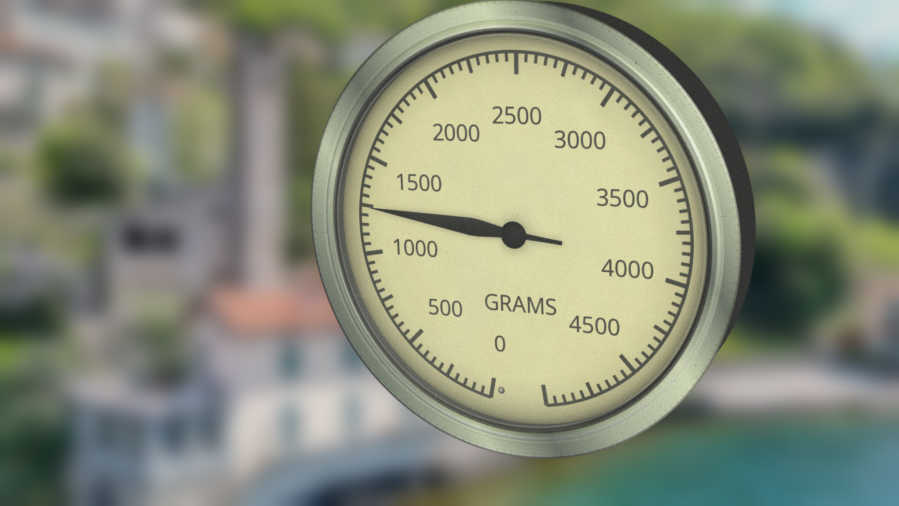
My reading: 1250 g
